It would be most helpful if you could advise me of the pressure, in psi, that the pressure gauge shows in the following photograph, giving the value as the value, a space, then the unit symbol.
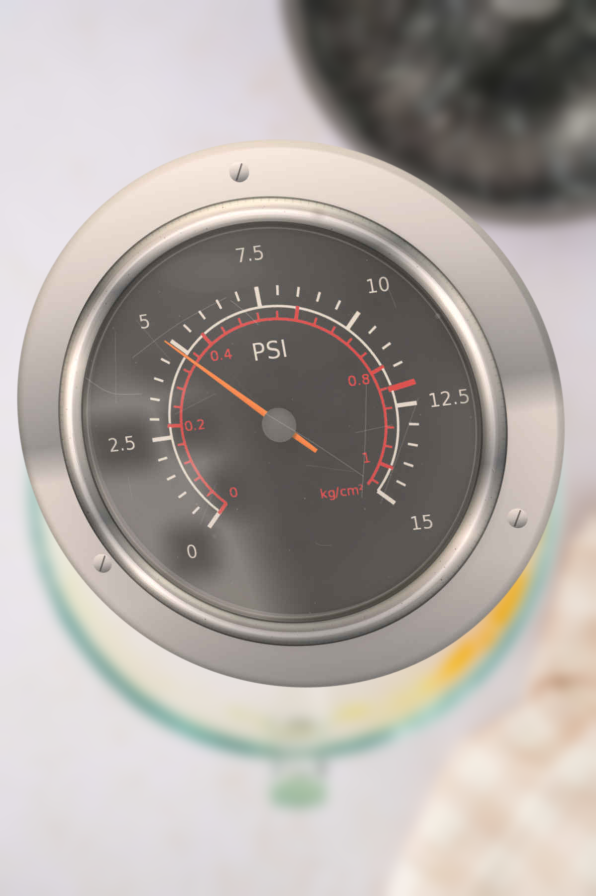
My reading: 5 psi
